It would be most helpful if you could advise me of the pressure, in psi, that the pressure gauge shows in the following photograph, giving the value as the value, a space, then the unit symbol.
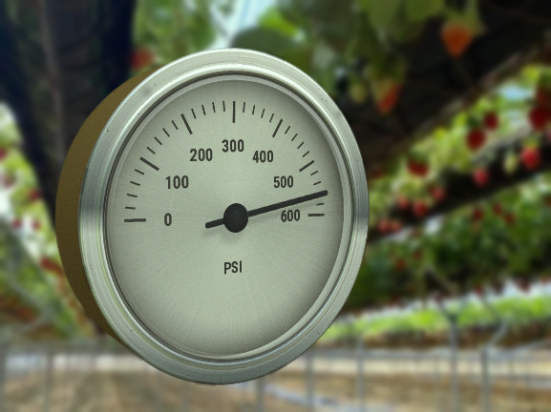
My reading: 560 psi
